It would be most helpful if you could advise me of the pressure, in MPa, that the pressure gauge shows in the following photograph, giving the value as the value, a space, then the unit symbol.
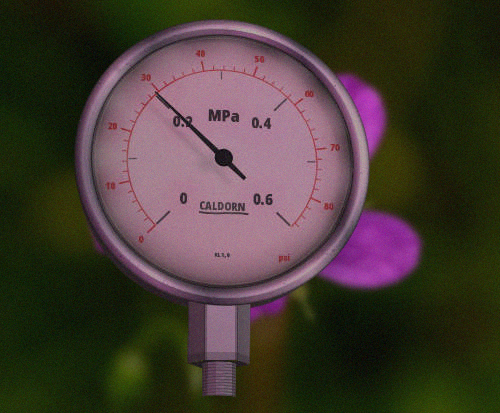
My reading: 0.2 MPa
